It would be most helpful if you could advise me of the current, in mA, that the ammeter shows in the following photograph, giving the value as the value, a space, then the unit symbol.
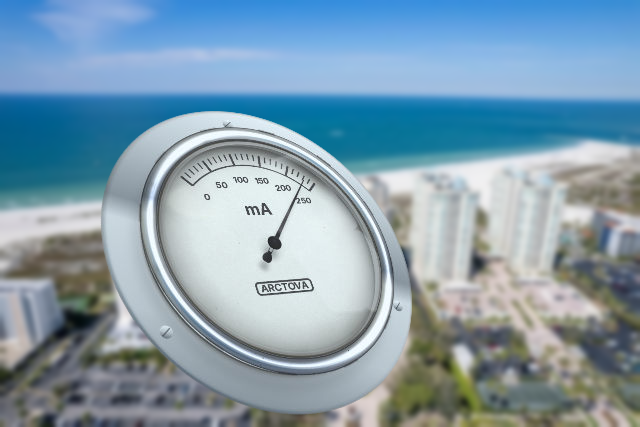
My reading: 230 mA
